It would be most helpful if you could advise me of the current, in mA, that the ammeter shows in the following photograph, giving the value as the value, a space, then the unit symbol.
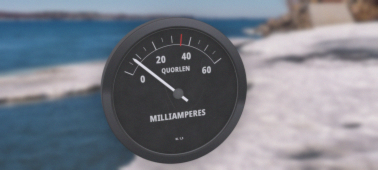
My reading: 7.5 mA
